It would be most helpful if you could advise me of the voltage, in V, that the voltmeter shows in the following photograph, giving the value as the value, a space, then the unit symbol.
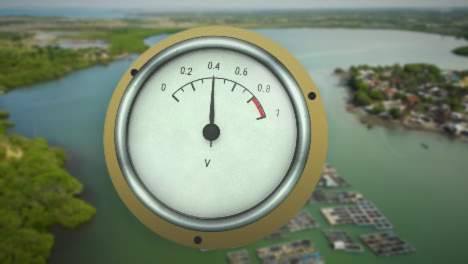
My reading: 0.4 V
